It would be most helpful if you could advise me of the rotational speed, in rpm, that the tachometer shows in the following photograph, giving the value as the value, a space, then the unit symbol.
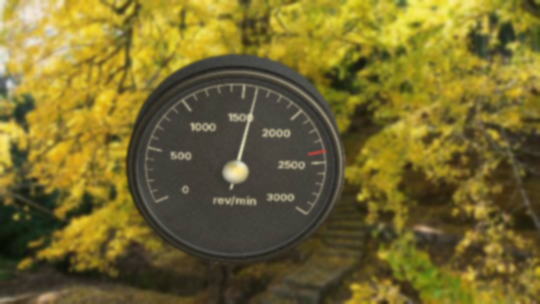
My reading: 1600 rpm
